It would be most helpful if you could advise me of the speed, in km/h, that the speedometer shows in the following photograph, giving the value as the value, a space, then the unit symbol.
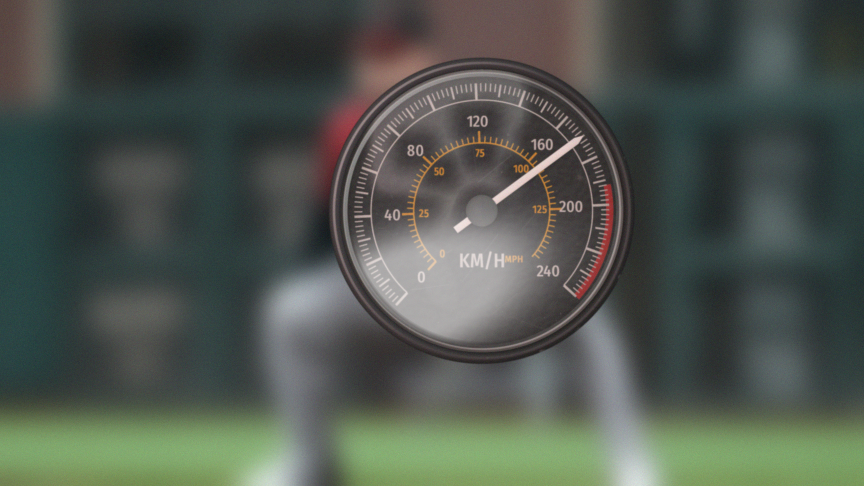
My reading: 170 km/h
